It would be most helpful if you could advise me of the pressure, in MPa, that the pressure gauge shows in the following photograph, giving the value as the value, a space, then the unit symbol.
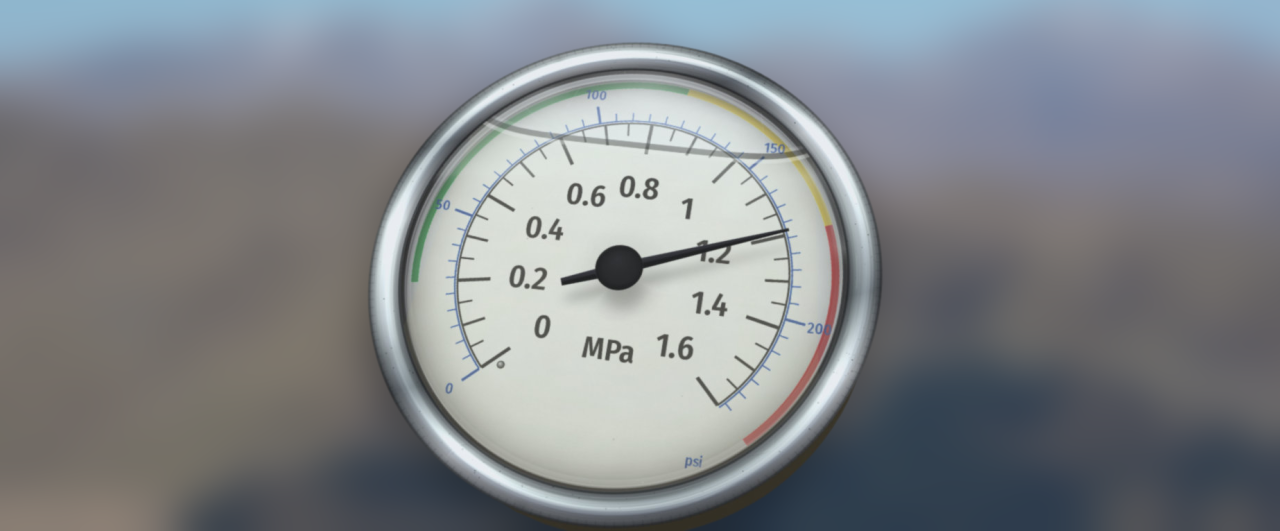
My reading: 1.2 MPa
